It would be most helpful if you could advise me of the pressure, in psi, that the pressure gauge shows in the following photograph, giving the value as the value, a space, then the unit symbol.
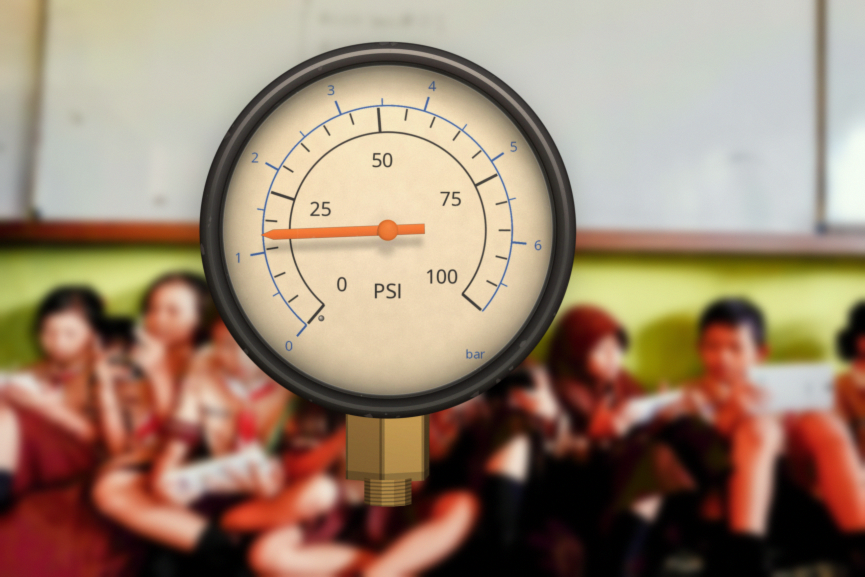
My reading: 17.5 psi
